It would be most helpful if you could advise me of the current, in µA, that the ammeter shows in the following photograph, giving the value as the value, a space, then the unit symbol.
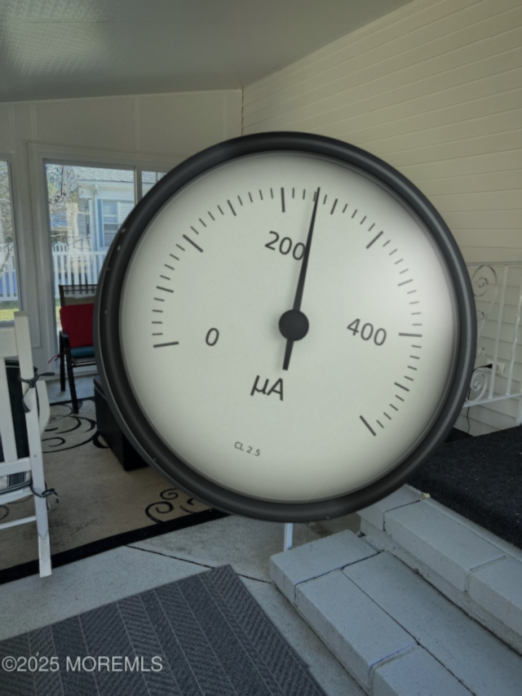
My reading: 230 µA
